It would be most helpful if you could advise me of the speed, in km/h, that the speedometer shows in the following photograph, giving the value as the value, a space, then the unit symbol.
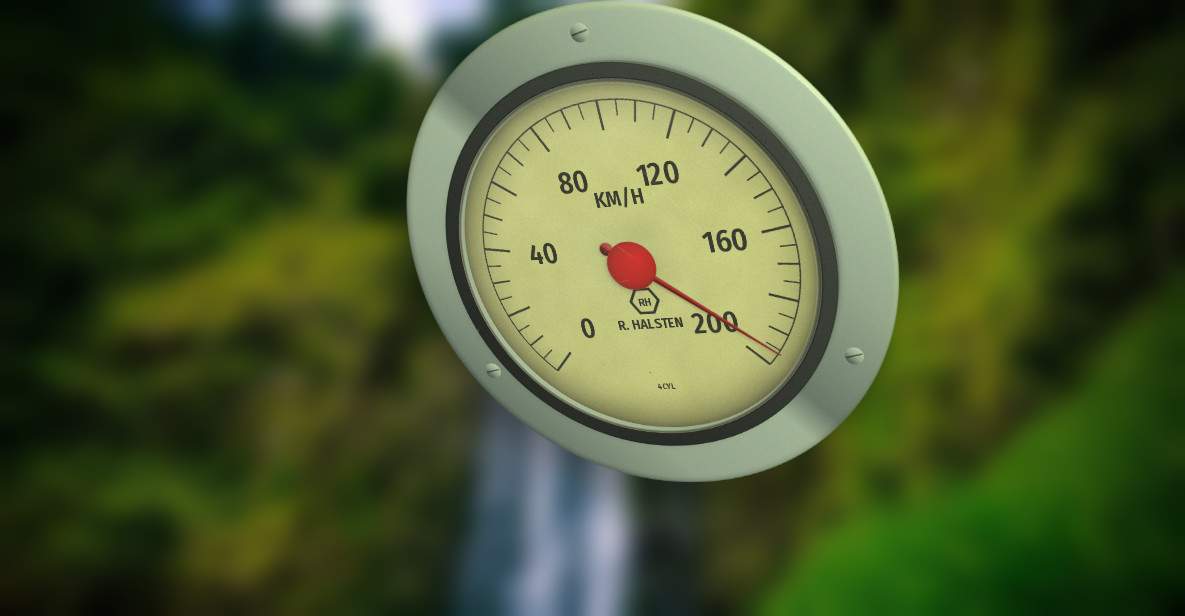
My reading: 195 km/h
